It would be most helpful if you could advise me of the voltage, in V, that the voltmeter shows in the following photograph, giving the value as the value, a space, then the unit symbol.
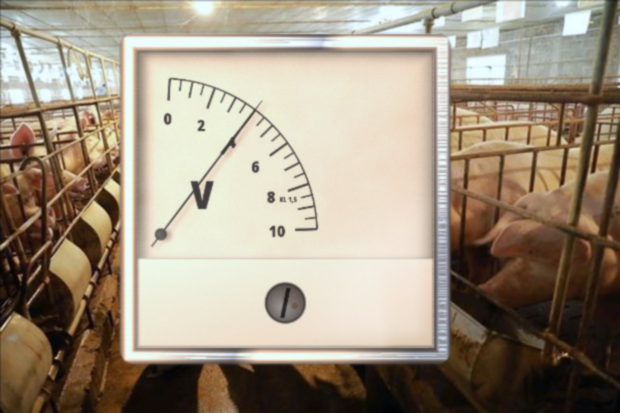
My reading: 4 V
